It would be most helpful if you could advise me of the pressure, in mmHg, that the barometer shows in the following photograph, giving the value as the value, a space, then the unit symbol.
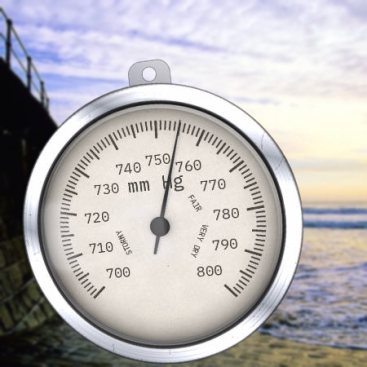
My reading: 755 mmHg
